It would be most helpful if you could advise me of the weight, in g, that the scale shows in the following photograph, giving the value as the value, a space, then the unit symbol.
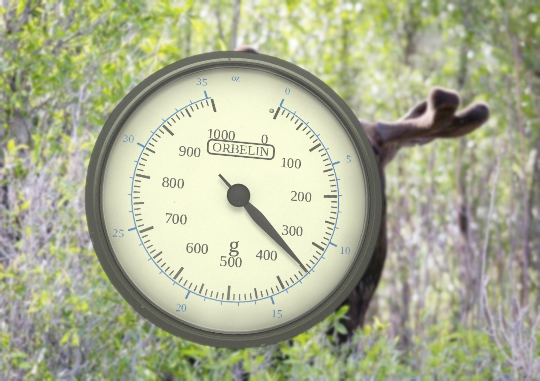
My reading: 350 g
